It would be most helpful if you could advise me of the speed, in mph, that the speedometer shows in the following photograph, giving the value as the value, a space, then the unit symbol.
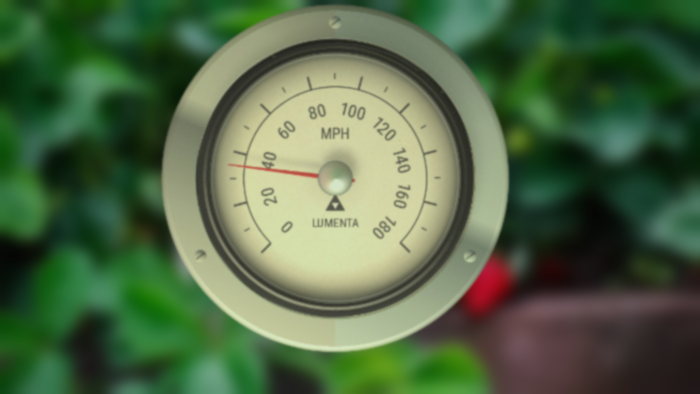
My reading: 35 mph
